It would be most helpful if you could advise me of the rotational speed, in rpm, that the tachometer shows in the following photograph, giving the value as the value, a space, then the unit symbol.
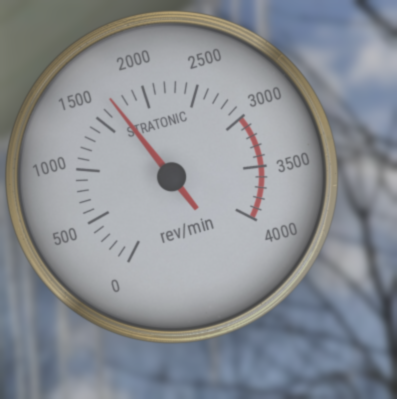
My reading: 1700 rpm
